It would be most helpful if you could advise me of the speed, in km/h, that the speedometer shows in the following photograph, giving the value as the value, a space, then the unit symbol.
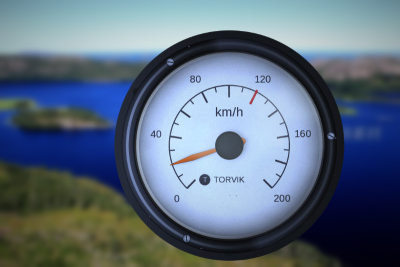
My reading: 20 km/h
